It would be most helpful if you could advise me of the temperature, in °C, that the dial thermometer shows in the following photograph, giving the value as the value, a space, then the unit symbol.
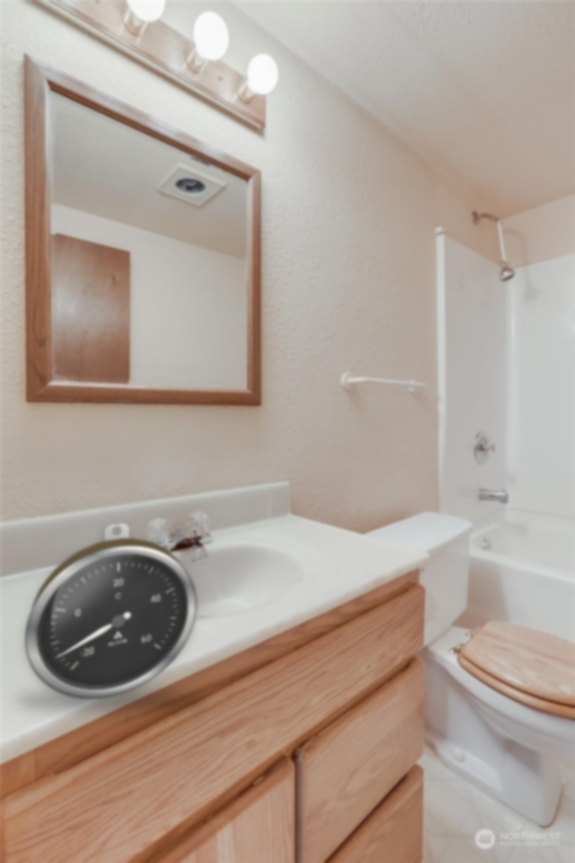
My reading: -14 °C
